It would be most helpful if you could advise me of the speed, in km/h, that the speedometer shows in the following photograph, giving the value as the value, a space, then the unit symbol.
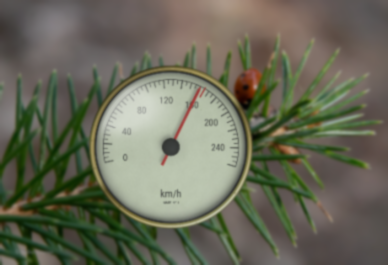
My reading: 160 km/h
